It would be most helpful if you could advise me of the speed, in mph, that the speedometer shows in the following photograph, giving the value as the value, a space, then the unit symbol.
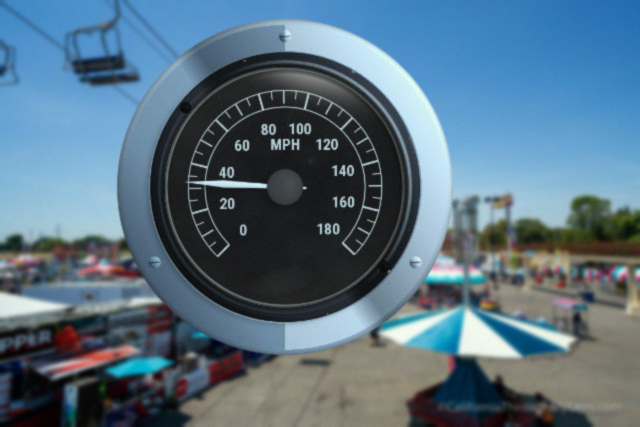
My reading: 32.5 mph
